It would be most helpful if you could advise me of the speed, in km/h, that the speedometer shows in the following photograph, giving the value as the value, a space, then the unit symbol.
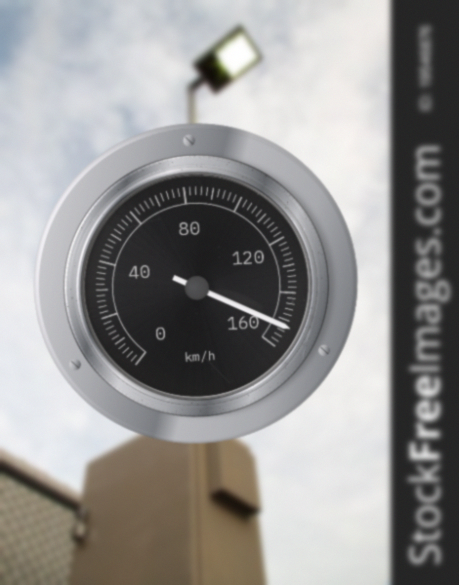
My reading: 152 km/h
